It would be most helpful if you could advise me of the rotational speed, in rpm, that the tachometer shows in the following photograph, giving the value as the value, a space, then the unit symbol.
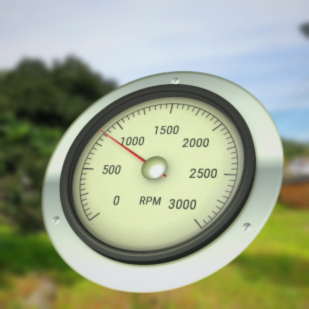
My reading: 850 rpm
